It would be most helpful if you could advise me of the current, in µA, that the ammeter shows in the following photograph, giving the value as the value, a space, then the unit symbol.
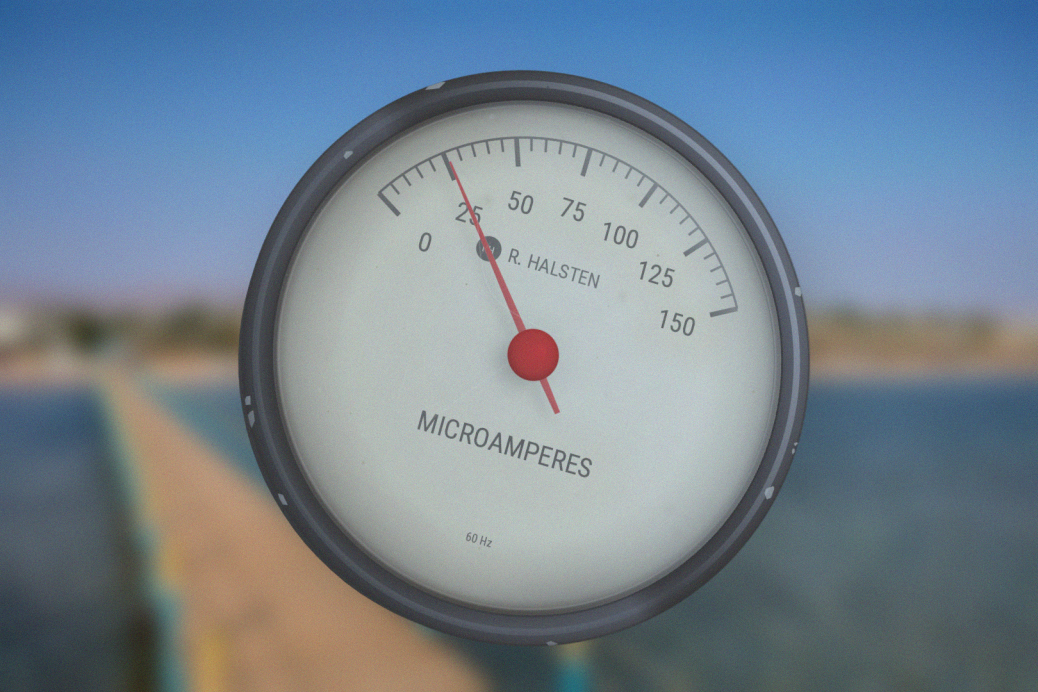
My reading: 25 µA
